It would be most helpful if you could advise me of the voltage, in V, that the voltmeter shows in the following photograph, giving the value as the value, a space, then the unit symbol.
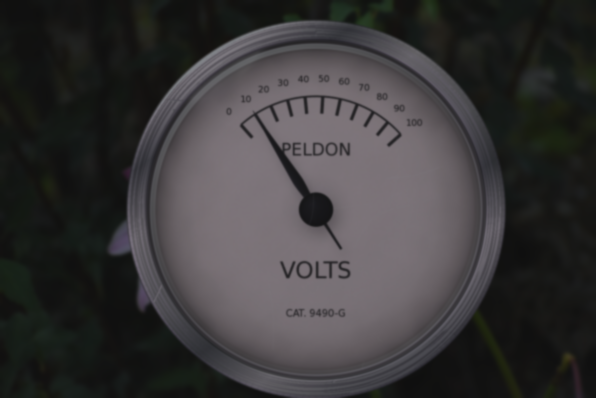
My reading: 10 V
